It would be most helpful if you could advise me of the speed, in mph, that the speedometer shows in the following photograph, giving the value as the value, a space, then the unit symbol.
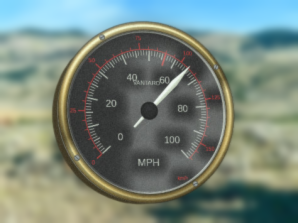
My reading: 65 mph
